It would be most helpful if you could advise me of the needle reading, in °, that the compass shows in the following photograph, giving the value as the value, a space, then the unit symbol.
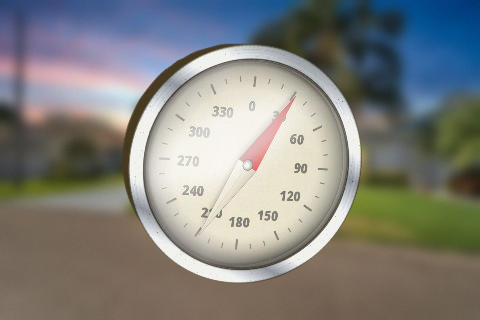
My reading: 30 °
